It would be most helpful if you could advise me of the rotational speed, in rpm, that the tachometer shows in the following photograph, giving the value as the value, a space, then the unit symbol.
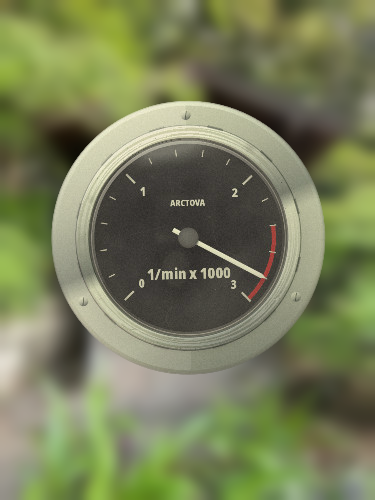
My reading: 2800 rpm
